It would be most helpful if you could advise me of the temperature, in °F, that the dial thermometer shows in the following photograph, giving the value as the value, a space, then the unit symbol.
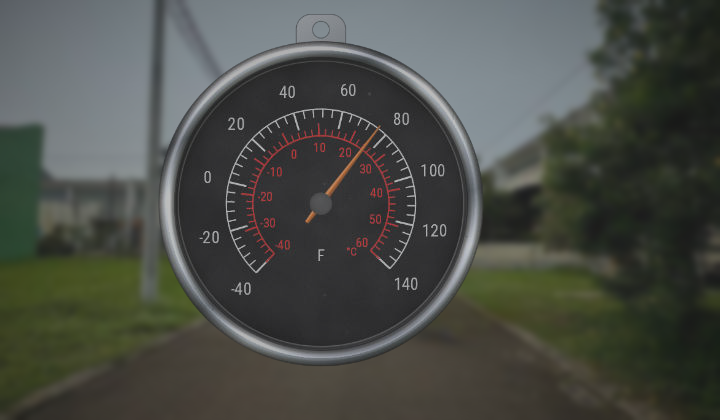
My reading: 76 °F
